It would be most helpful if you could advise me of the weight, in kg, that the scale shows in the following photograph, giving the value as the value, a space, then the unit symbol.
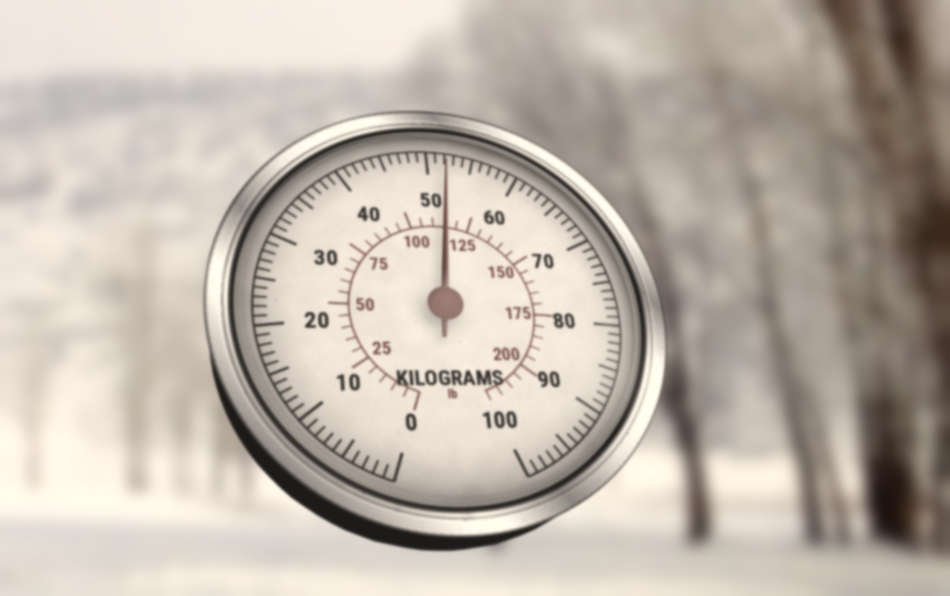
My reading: 52 kg
